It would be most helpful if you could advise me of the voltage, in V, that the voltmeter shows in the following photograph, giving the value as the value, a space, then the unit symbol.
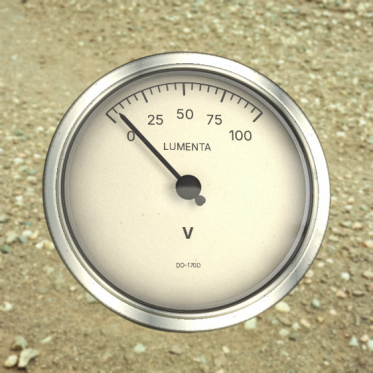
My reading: 5 V
